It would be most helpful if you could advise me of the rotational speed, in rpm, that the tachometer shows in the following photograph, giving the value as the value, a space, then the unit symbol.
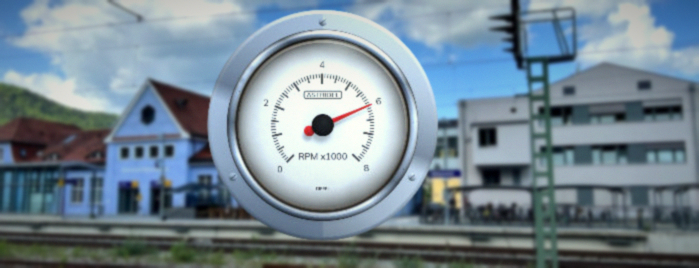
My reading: 6000 rpm
